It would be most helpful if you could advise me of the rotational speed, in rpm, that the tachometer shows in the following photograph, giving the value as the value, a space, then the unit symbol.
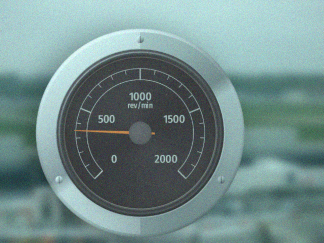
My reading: 350 rpm
